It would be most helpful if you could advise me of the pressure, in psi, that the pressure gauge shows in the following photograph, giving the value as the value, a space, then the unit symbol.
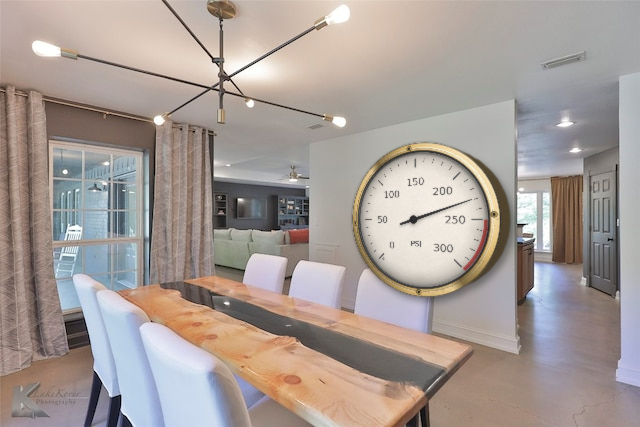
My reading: 230 psi
